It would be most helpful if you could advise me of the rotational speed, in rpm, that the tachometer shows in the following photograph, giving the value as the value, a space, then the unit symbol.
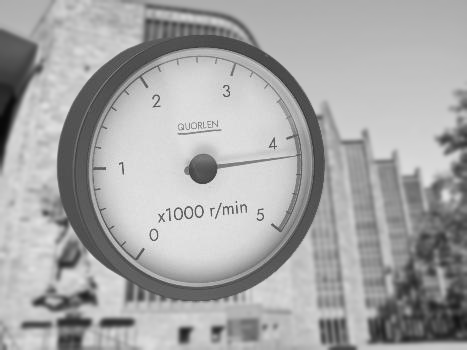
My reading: 4200 rpm
